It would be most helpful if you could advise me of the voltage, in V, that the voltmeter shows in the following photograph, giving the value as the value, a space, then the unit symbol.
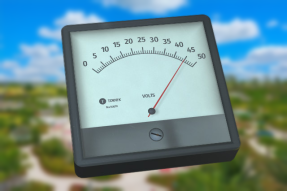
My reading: 45 V
